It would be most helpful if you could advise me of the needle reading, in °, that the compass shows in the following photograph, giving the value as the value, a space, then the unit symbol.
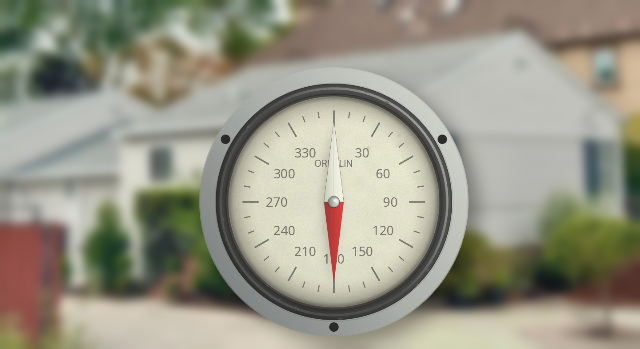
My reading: 180 °
